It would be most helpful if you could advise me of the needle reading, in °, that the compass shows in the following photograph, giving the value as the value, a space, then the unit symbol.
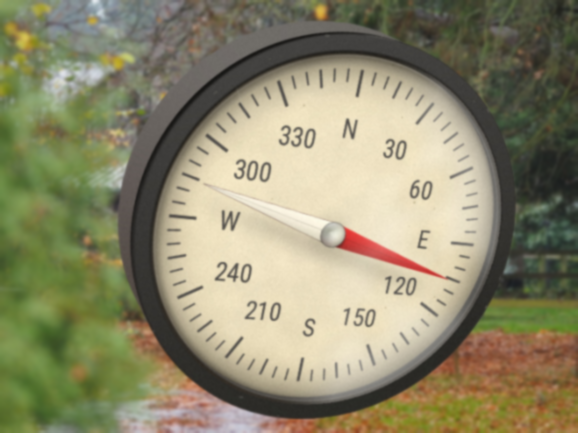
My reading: 105 °
